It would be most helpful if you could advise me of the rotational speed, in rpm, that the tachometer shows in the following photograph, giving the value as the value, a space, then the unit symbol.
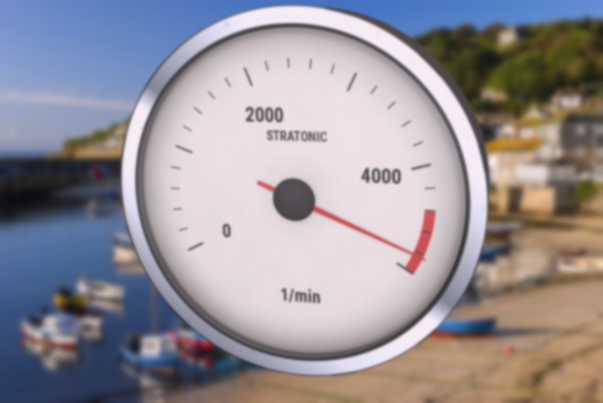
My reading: 4800 rpm
